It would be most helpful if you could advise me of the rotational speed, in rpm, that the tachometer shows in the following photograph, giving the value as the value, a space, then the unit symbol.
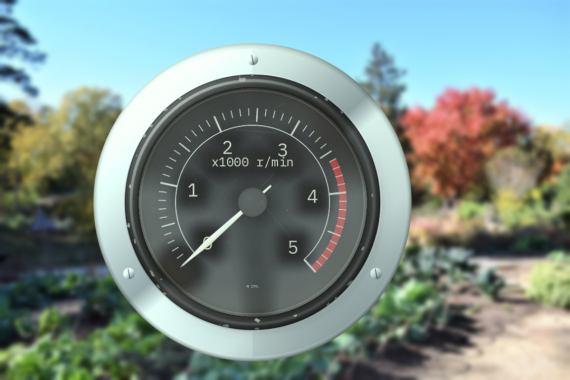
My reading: 0 rpm
